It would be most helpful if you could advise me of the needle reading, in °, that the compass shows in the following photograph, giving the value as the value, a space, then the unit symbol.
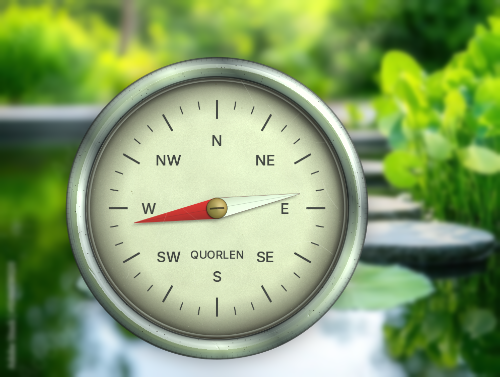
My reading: 260 °
